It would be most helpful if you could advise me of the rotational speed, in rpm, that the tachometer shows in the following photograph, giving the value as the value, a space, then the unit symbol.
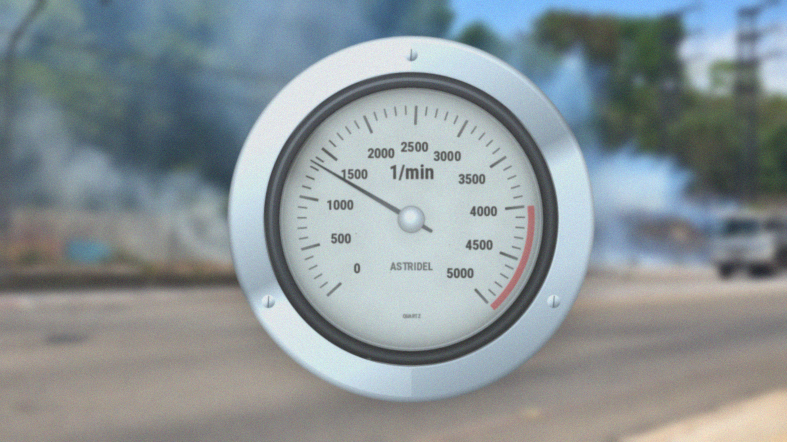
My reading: 1350 rpm
